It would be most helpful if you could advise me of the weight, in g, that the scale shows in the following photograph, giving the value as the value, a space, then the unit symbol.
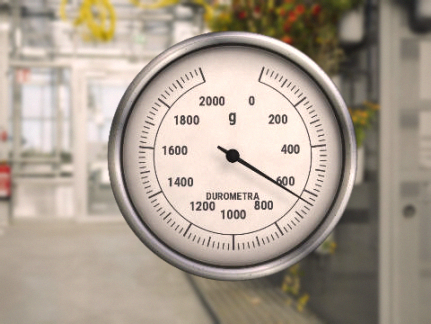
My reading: 640 g
